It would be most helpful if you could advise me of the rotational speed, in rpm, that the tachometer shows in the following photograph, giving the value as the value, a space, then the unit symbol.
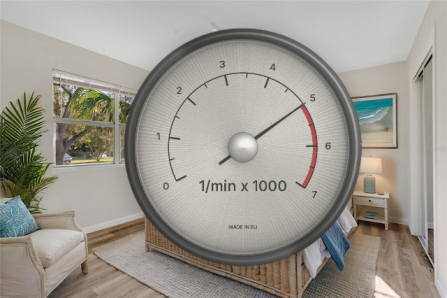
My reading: 5000 rpm
